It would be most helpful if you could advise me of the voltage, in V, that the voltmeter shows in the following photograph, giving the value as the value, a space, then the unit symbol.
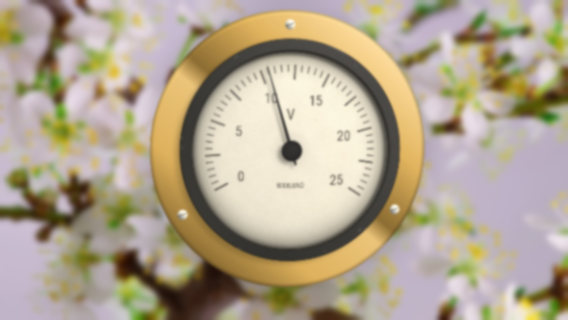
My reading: 10.5 V
